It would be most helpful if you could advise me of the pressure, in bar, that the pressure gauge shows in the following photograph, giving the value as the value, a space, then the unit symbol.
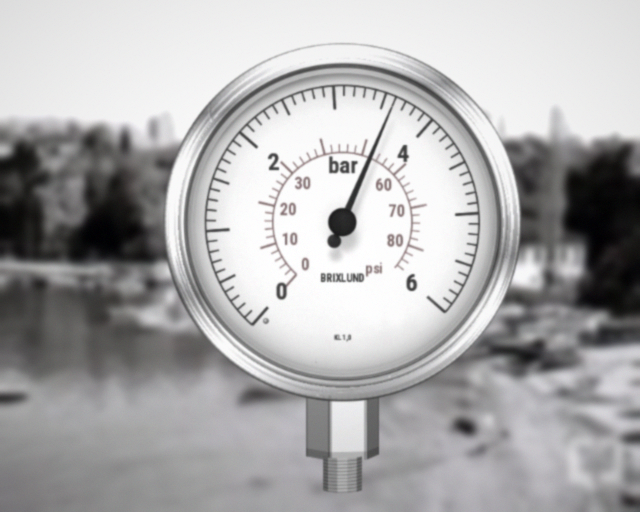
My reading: 3.6 bar
